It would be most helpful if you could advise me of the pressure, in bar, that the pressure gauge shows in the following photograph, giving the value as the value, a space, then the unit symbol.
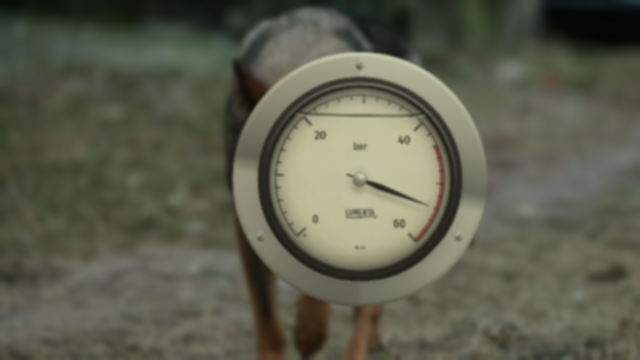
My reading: 54 bar
